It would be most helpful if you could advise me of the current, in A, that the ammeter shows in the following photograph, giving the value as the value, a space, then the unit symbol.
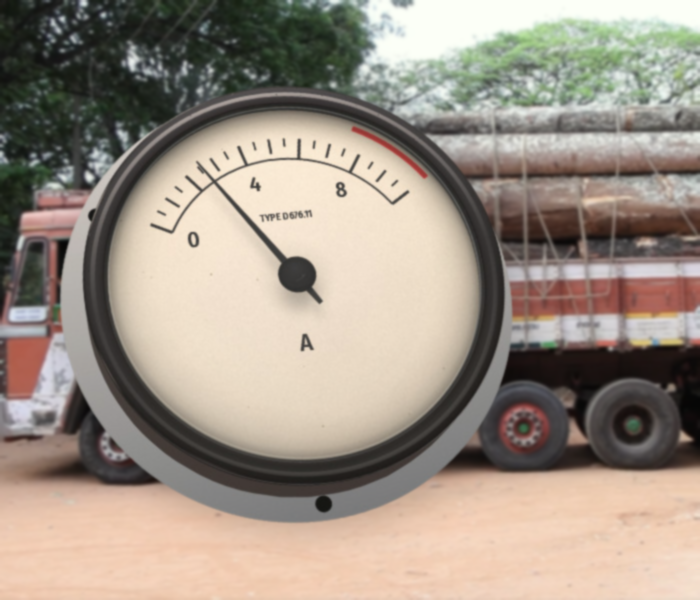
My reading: 2.5 A
